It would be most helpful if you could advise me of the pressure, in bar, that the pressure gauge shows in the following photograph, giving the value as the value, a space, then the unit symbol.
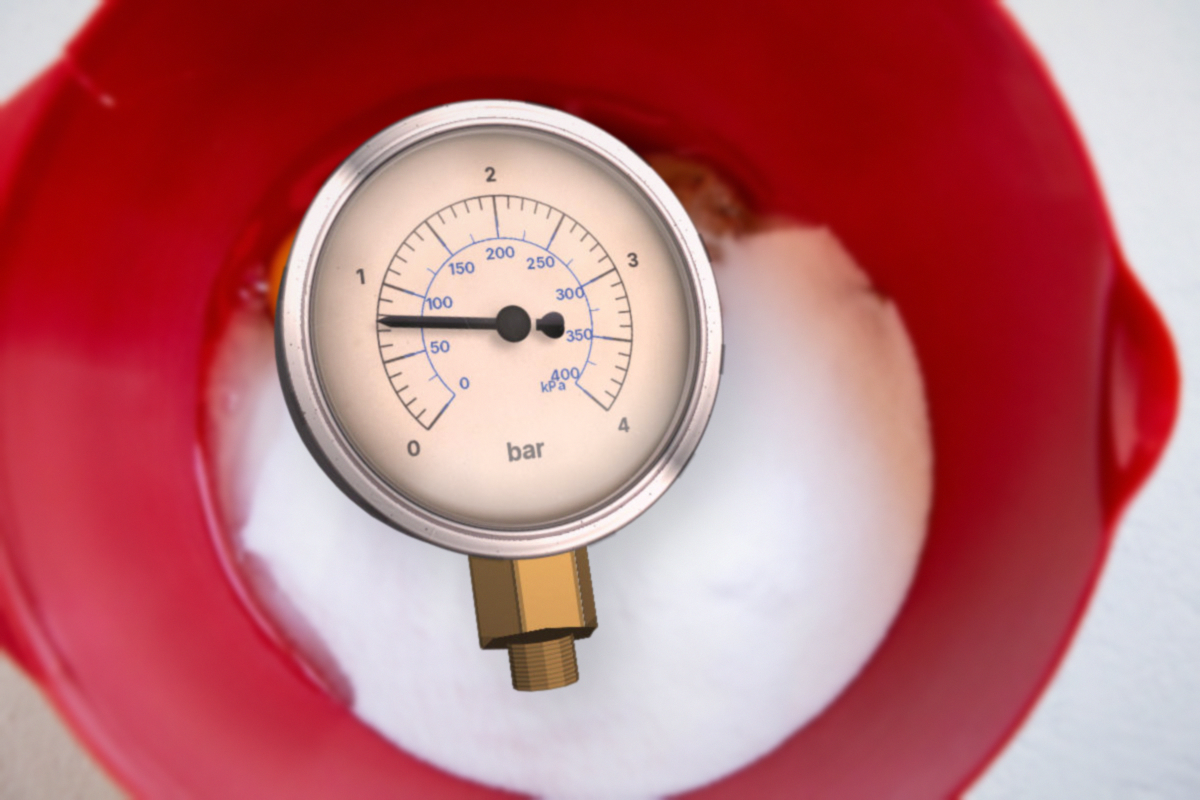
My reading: 0.75 bar
